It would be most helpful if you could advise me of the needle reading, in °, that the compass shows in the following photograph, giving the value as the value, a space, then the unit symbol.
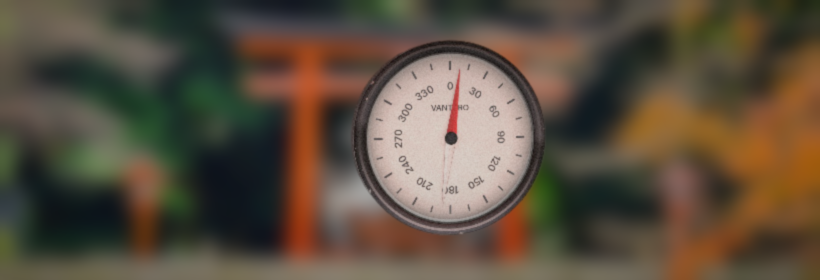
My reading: 7.5 °
